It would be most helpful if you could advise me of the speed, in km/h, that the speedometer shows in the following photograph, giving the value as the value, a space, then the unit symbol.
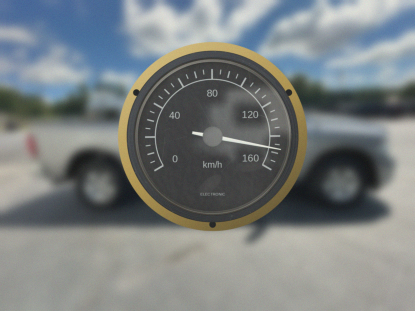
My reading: 147.5 km/h
